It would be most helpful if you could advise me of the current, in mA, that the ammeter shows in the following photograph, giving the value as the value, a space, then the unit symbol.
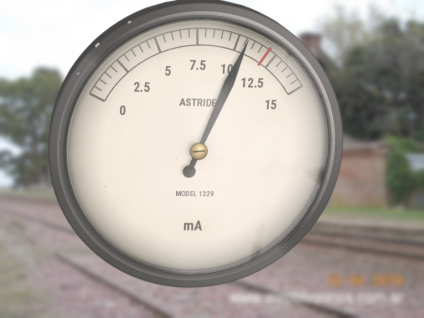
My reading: 10.5 mA
